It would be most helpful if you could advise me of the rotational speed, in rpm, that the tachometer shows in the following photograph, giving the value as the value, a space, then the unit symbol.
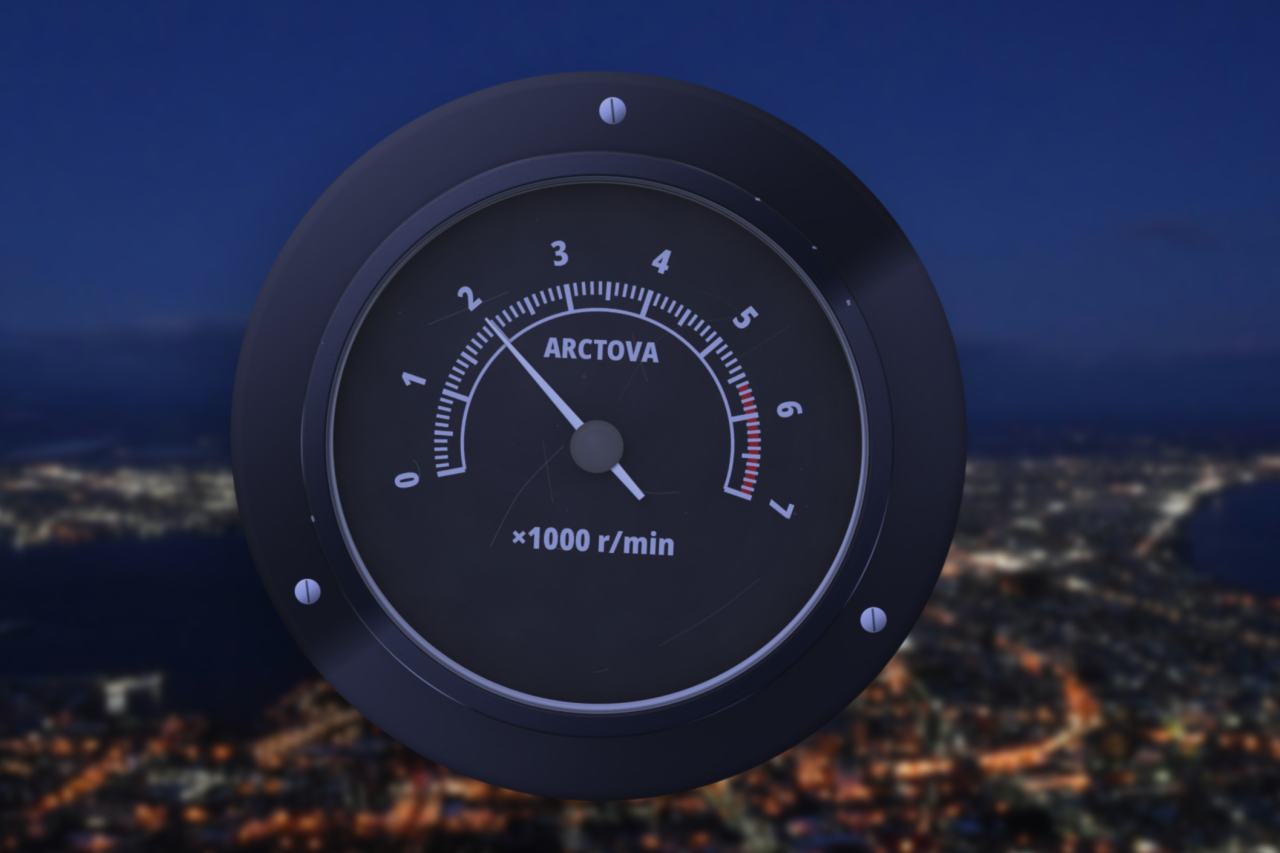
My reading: 2000 rpm
